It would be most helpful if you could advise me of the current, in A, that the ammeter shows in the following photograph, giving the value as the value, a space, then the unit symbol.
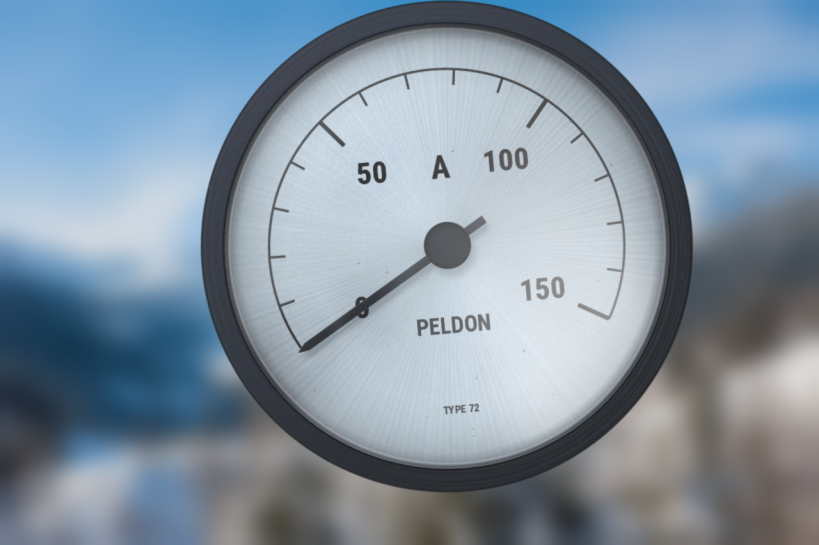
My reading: 0 A
